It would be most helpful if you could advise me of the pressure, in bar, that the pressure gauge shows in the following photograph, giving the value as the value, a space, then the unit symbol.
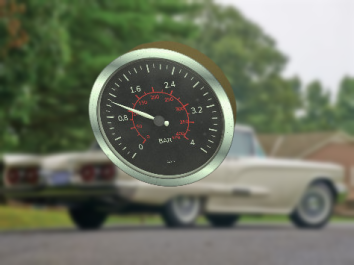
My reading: 1.1 bar
